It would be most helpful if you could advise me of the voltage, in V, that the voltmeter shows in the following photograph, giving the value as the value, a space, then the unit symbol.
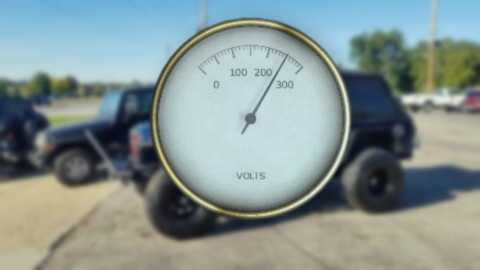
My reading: 250 V
